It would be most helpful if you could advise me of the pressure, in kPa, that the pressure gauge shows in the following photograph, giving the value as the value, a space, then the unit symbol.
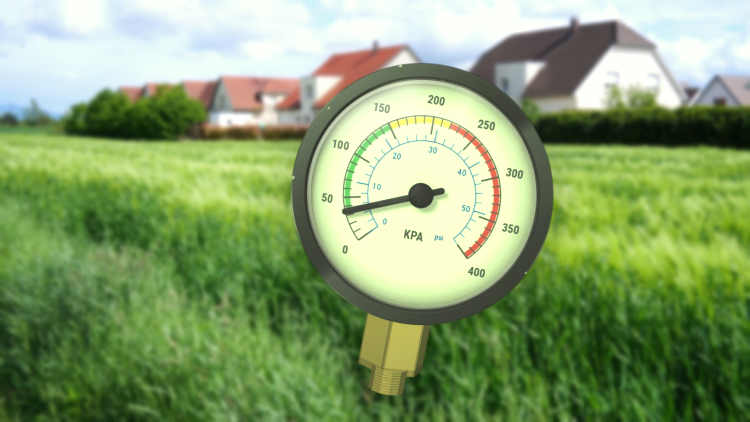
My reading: 35 kPa
